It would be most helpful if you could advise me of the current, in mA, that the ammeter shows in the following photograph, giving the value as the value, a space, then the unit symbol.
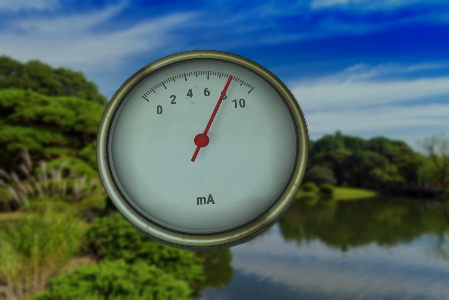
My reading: 8 mA
